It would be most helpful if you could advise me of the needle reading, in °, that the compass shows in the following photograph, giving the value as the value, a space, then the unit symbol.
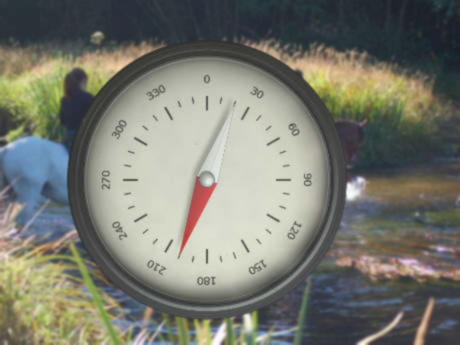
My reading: 200 °
